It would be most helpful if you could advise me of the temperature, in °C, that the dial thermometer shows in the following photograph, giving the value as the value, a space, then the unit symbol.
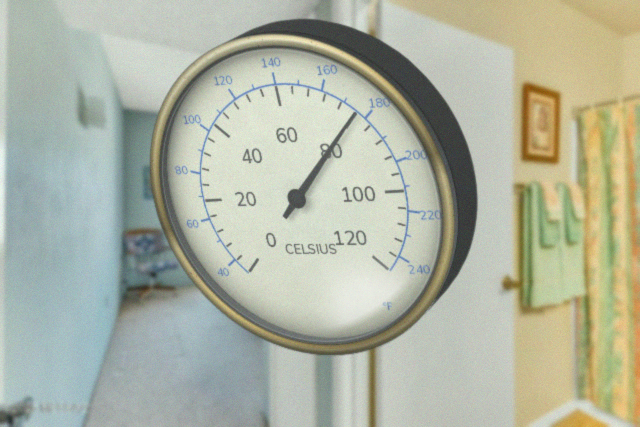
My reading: 80 °C
